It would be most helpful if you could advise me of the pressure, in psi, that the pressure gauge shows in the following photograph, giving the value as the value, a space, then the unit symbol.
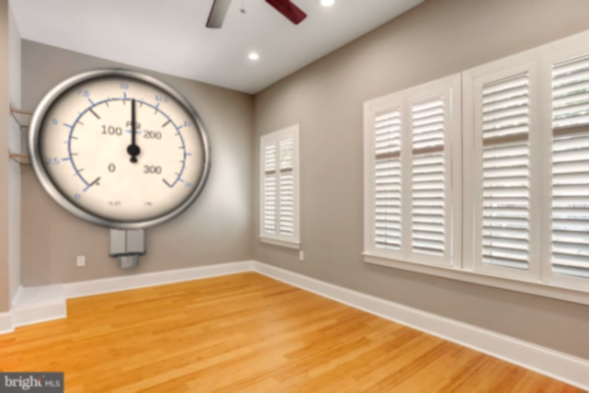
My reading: 150 psi
